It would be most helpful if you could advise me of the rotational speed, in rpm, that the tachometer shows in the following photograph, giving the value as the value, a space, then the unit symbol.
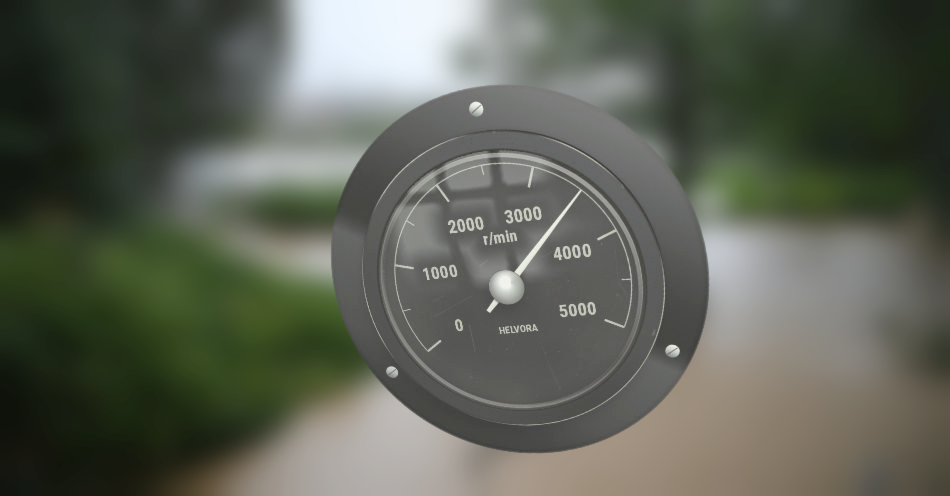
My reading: 3500 rpm
